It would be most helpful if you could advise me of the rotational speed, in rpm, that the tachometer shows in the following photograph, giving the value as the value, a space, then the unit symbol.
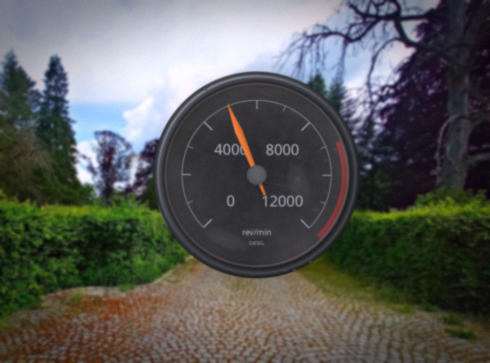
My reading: 5000 rpm
